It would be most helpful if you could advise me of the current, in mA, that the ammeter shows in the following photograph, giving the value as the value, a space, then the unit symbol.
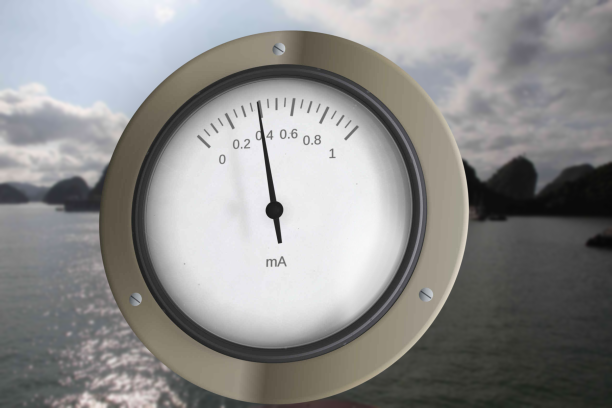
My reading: 0.4 mA
